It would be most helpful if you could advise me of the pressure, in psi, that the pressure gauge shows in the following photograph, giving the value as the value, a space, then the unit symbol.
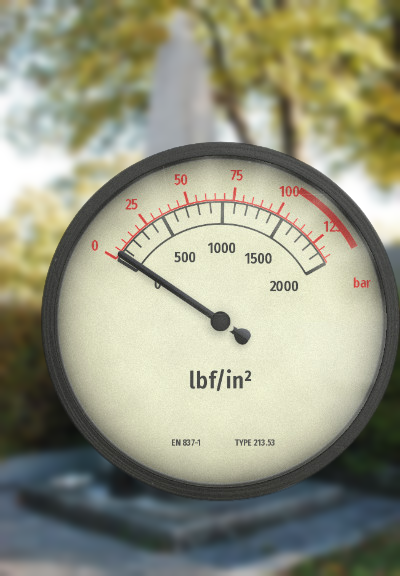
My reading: 50 psi
